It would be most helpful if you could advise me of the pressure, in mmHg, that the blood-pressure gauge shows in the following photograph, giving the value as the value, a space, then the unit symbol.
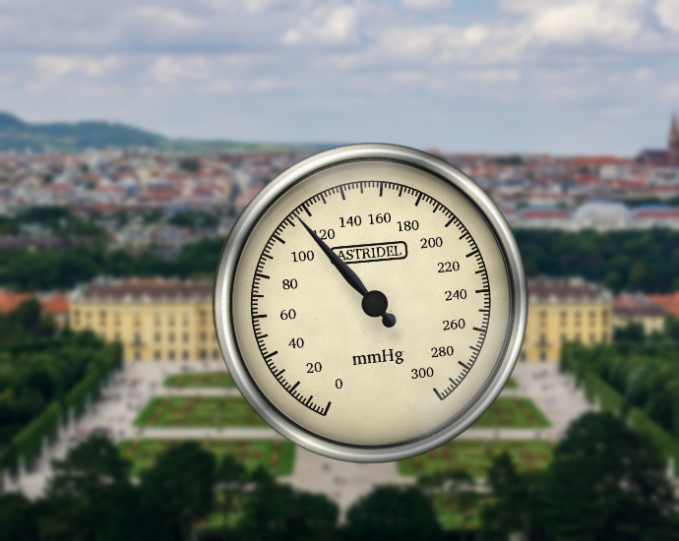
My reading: 114 mmHg
